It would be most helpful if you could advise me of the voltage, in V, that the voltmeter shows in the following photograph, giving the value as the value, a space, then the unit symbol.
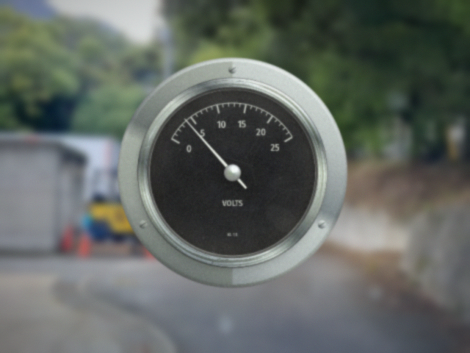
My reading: 4 V
